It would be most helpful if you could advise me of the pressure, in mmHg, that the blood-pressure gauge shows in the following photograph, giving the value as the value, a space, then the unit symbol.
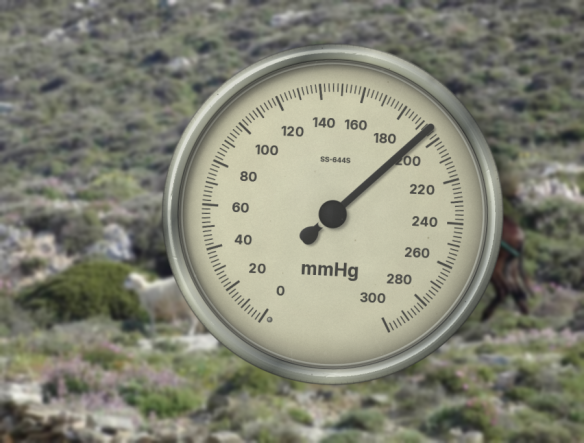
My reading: 194 mmHg
